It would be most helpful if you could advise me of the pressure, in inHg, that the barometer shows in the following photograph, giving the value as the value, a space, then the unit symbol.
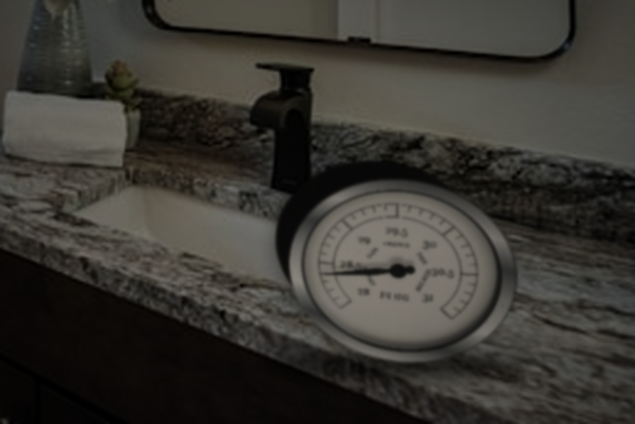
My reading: 28.4 inHg
